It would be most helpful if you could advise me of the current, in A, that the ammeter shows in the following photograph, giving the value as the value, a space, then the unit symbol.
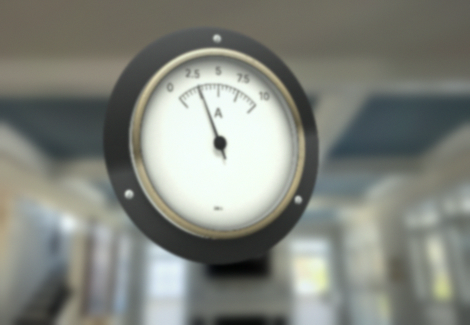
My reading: 2.5 A
